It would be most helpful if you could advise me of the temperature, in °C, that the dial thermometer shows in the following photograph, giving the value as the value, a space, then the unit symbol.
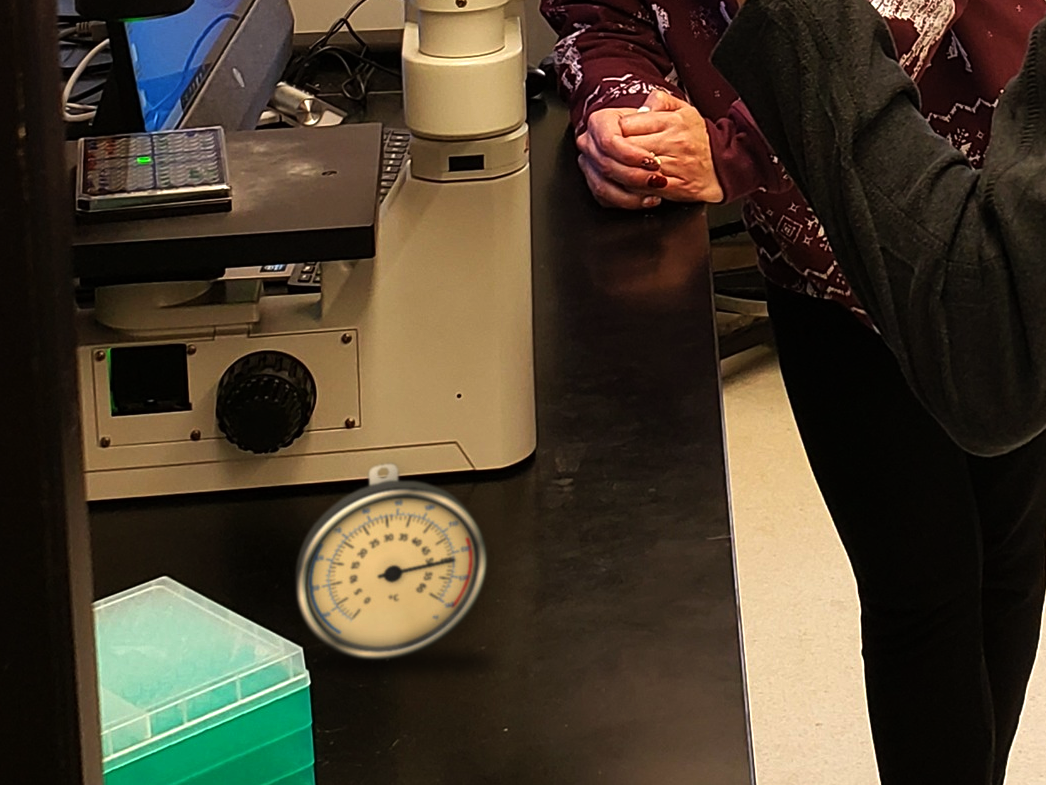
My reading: 50 °C
